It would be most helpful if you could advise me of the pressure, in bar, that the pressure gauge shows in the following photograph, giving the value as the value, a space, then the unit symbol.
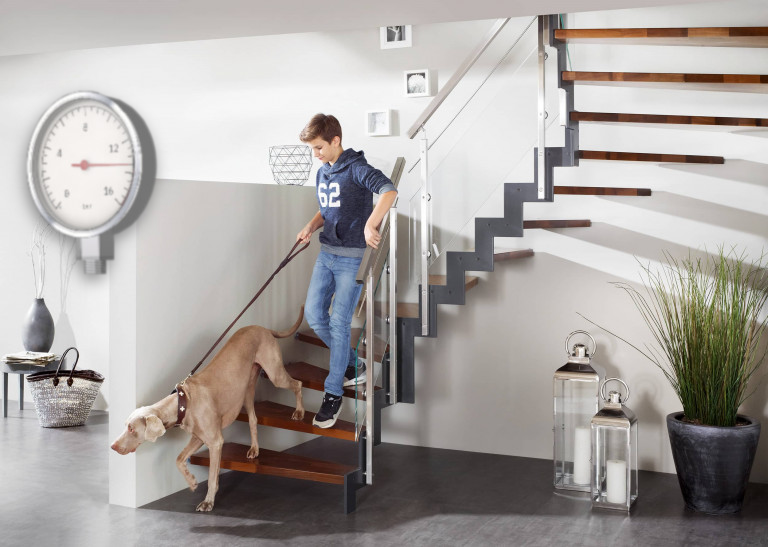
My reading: 13.5 bar
